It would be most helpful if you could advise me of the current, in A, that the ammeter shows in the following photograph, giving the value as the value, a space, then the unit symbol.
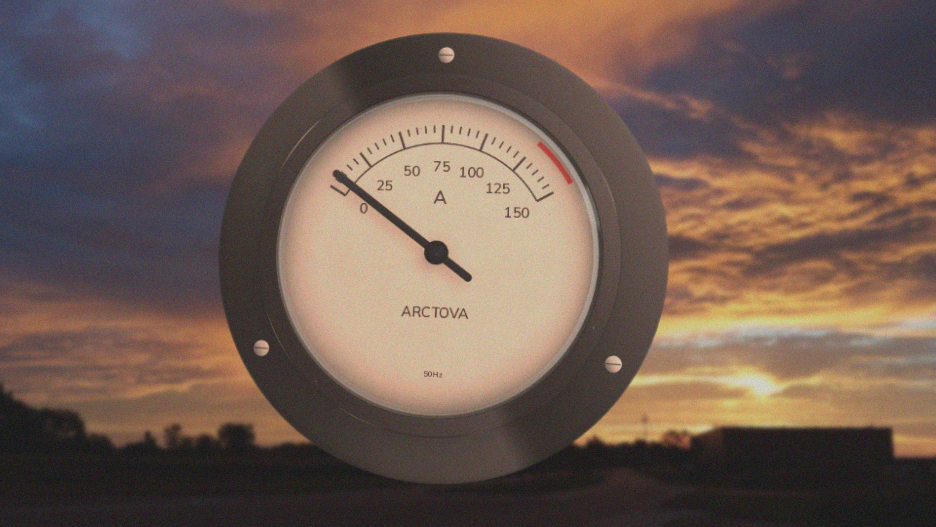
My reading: 7.5 A
